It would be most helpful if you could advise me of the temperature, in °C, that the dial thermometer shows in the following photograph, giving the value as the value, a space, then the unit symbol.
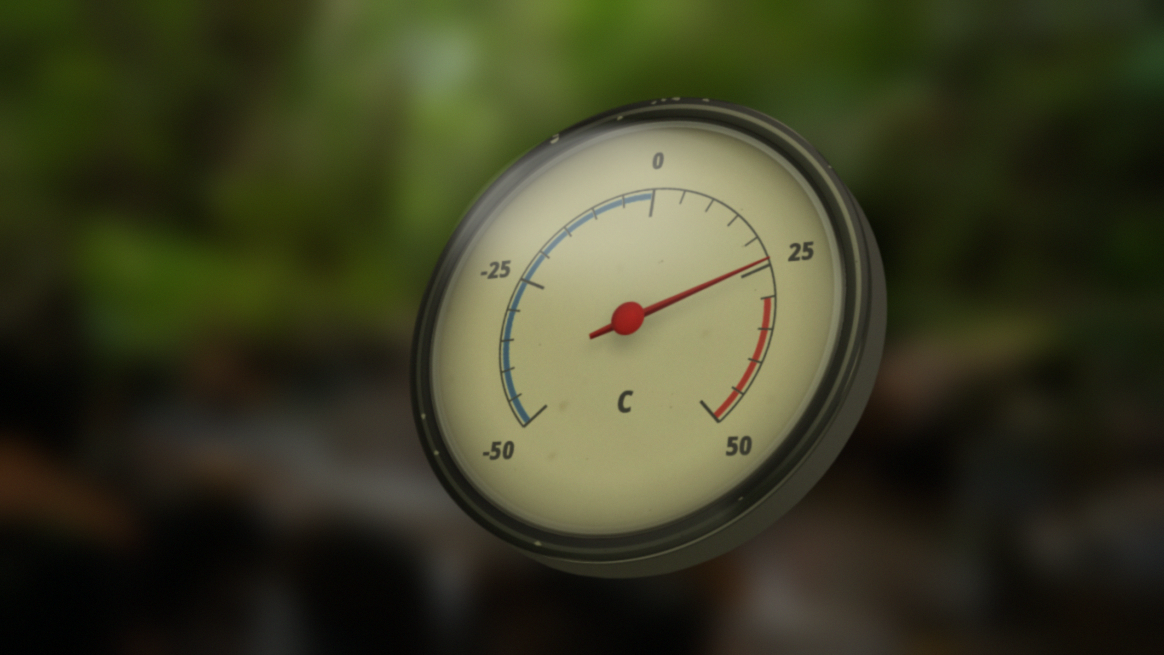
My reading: 25 °C
